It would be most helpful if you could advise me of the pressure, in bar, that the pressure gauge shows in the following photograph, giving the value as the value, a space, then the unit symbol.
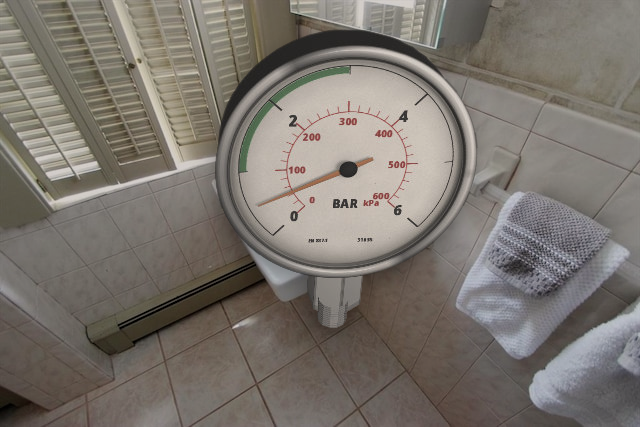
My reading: 0.5 bar
